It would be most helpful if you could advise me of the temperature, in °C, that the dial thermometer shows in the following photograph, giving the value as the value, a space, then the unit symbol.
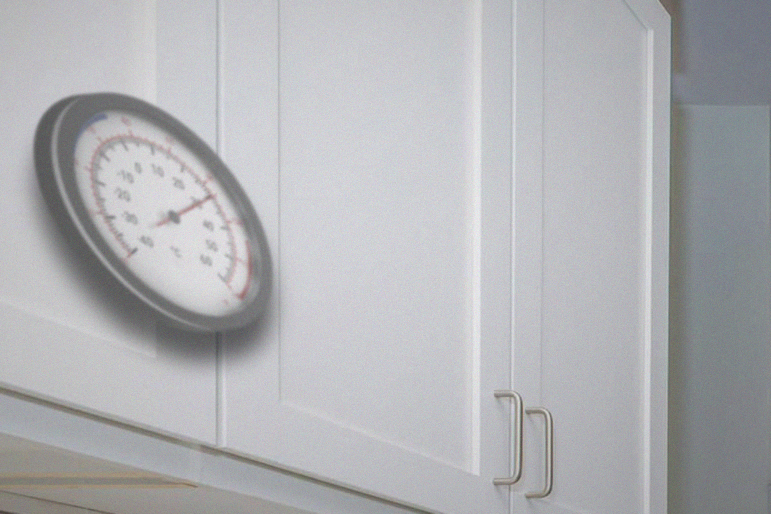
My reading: 30 °C
